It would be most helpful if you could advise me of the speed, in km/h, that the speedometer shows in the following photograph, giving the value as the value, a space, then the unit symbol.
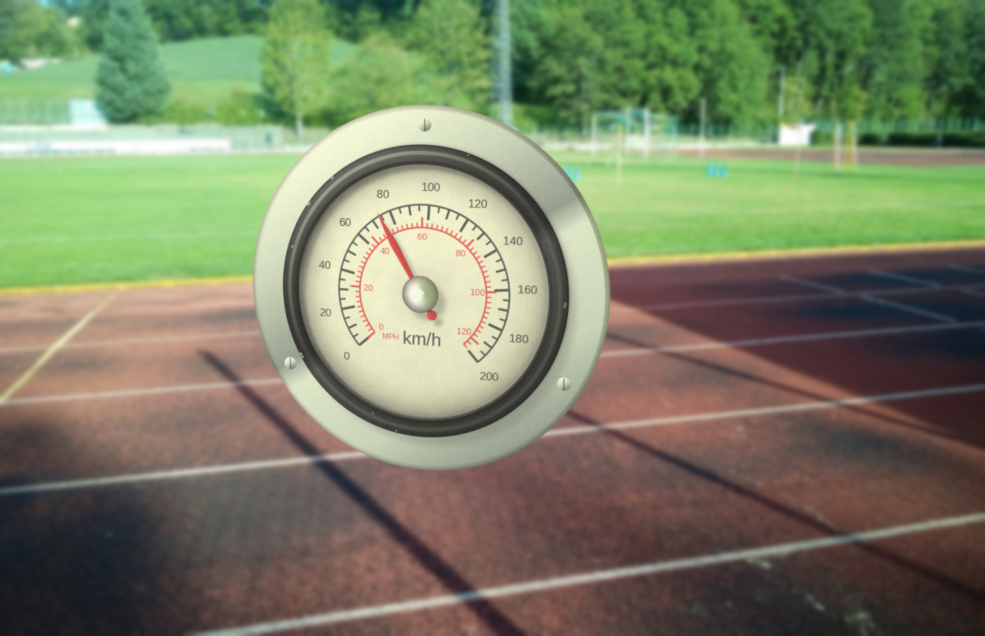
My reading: 75 km/h
